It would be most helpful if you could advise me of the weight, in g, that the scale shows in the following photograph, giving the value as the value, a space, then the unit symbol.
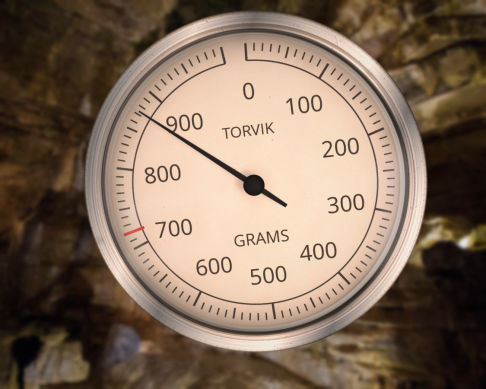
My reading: 875 g
